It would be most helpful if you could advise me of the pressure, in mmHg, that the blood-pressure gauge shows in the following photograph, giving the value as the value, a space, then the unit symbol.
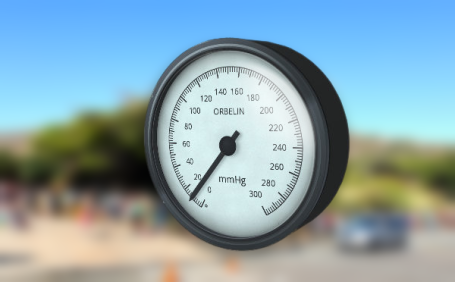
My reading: 10 mmHg
